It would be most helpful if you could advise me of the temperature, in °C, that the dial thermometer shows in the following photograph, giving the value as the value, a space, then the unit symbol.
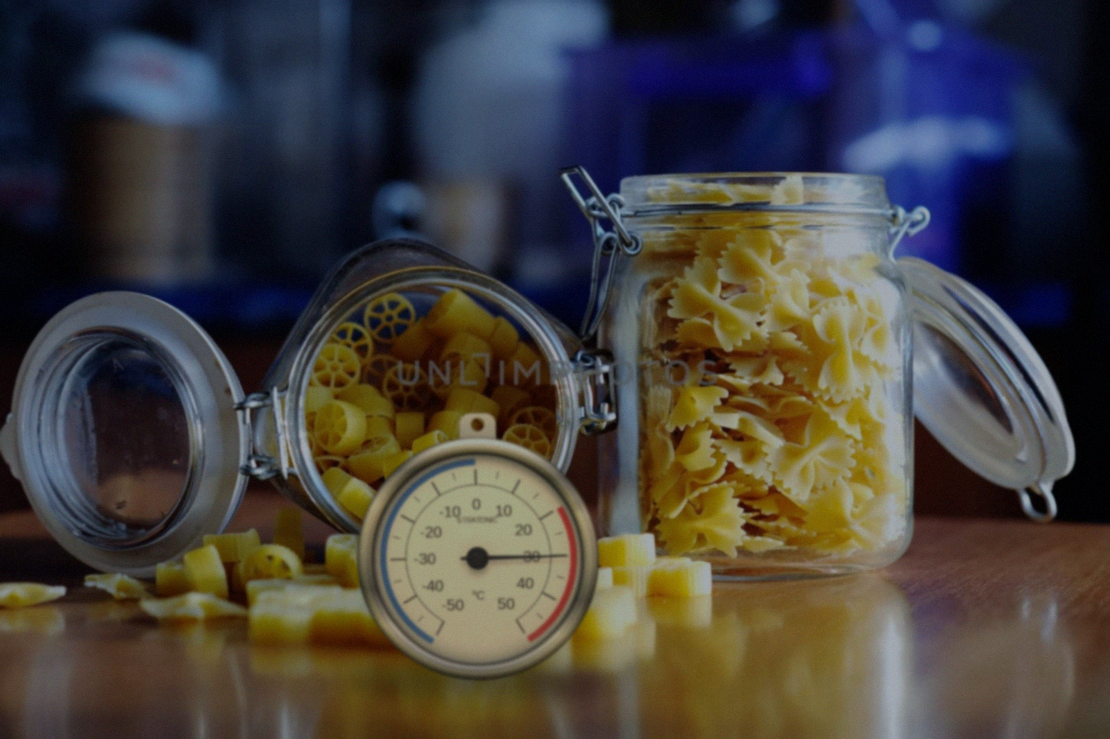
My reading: 30 °C
